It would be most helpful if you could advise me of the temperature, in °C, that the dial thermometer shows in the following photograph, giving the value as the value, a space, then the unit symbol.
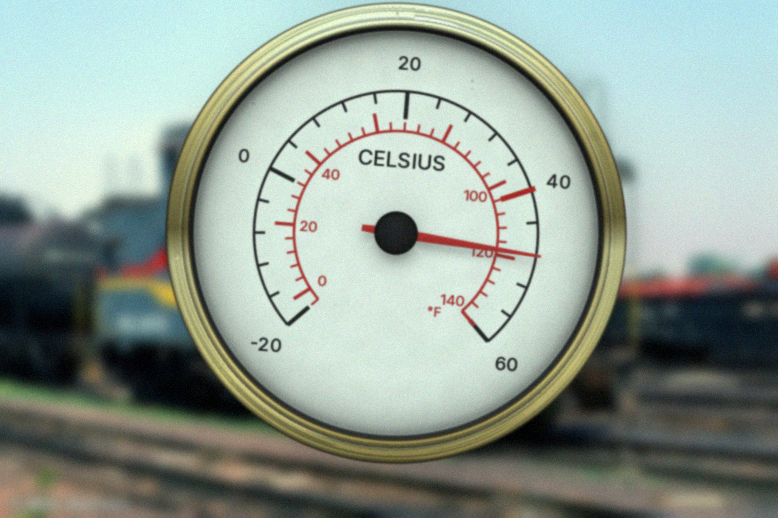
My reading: 48 °C
